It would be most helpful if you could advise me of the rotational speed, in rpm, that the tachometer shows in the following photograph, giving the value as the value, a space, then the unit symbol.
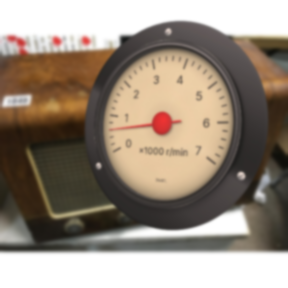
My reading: 600 rpm
